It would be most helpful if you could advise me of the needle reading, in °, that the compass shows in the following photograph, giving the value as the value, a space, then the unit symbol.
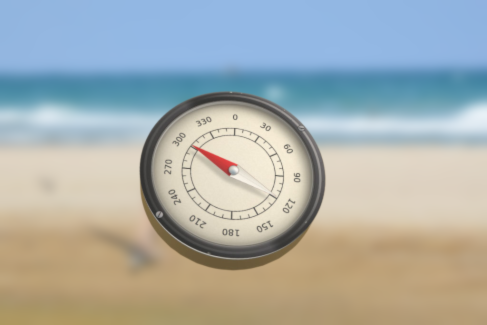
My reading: 300 °
